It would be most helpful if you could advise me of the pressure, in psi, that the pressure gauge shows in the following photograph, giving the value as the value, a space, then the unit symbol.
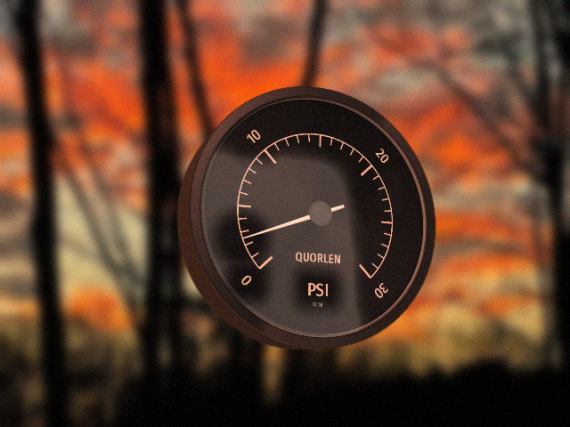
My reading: 2.5 psi
